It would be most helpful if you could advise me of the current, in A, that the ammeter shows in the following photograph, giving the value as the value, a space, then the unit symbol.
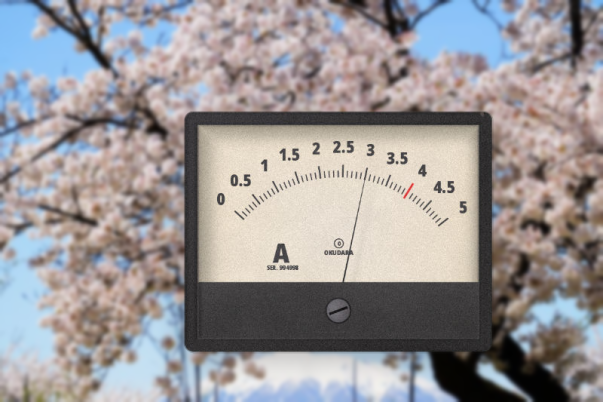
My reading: 3 A
